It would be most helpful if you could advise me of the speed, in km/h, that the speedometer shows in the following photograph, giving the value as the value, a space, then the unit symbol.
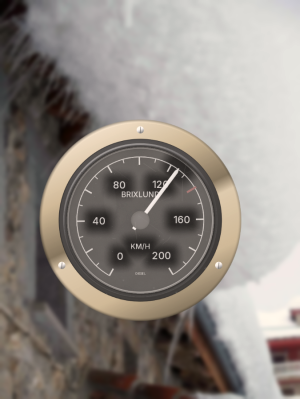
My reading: 125 km/h
